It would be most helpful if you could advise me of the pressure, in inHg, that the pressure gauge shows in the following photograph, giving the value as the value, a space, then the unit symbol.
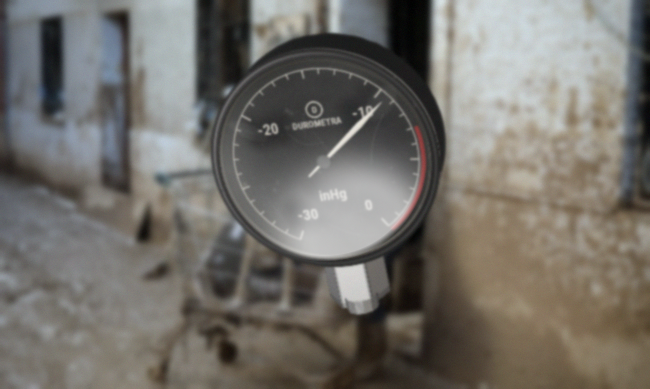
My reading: -9.5 inHg
